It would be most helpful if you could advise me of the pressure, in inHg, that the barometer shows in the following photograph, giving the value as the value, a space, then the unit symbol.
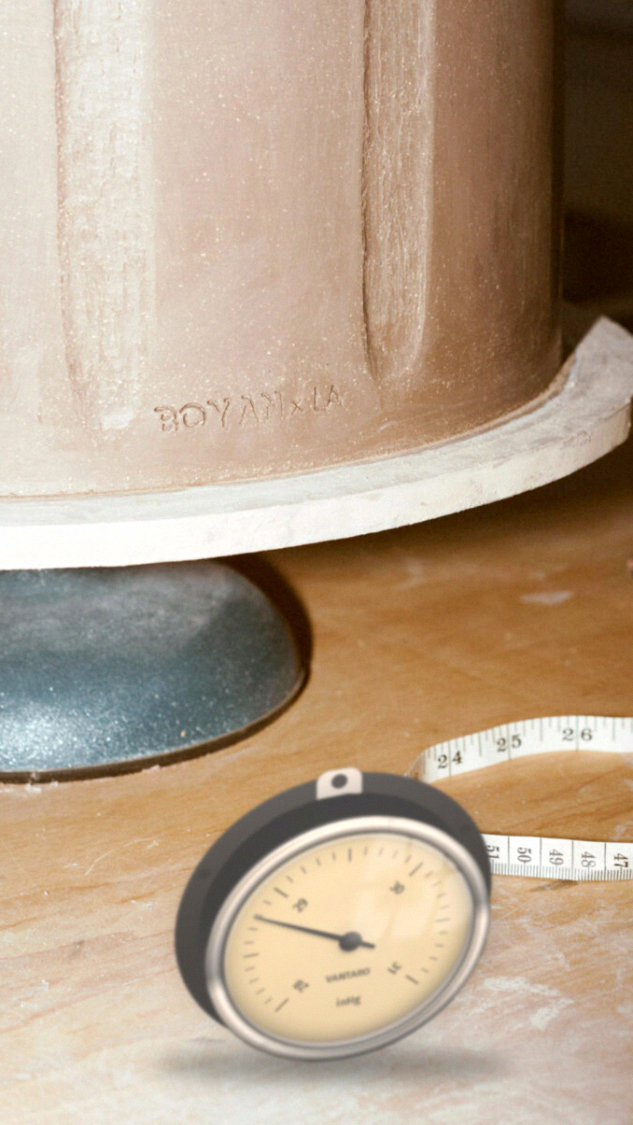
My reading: 28.8 inHg
